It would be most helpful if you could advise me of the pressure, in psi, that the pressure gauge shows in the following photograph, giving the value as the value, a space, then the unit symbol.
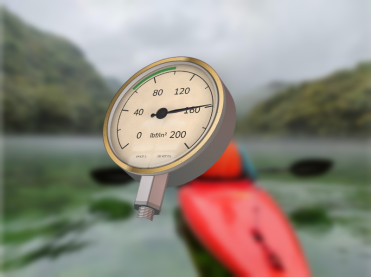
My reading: 160 psi
